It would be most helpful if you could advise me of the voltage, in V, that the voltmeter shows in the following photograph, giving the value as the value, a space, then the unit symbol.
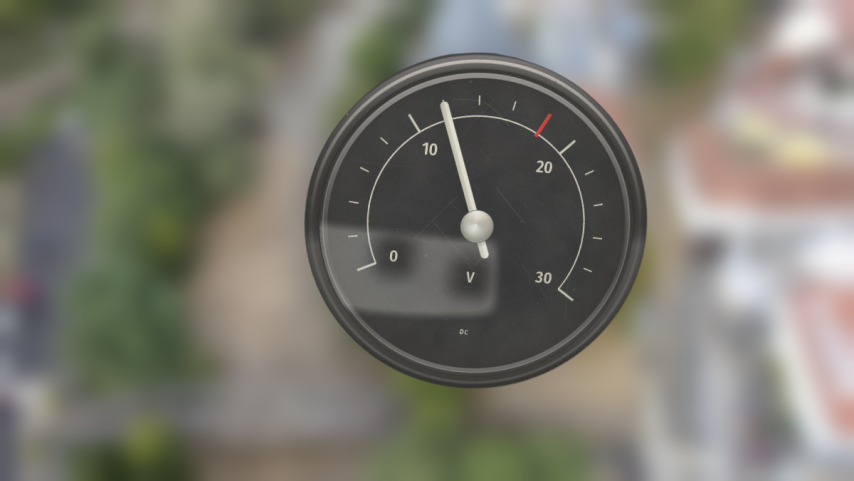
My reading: 12 V
